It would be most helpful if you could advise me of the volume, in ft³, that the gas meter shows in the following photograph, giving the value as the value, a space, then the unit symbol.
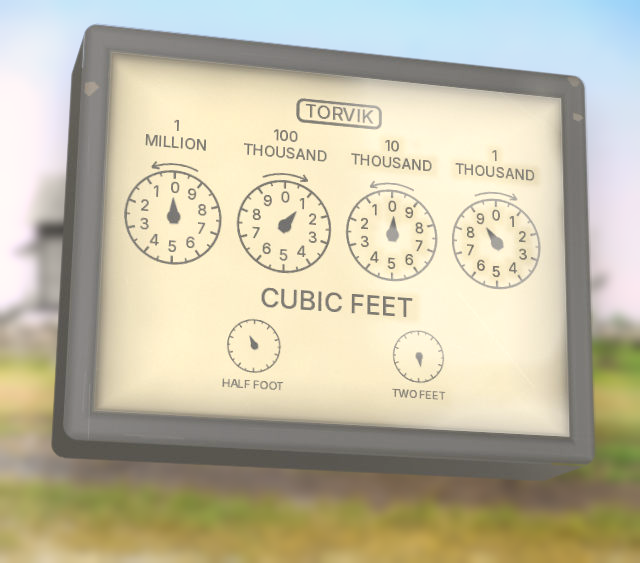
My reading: 9900 ft³
